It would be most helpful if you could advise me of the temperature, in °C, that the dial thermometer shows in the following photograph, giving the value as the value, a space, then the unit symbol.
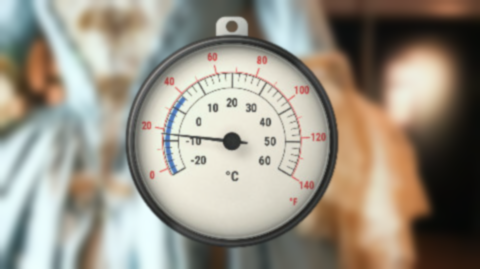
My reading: -8 °C
